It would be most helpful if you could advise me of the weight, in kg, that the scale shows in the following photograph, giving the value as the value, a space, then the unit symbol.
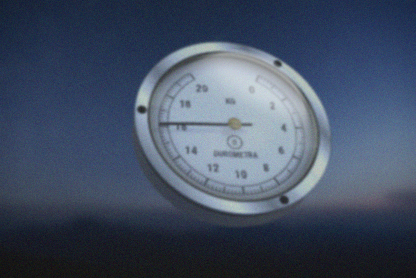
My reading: 16 kg
